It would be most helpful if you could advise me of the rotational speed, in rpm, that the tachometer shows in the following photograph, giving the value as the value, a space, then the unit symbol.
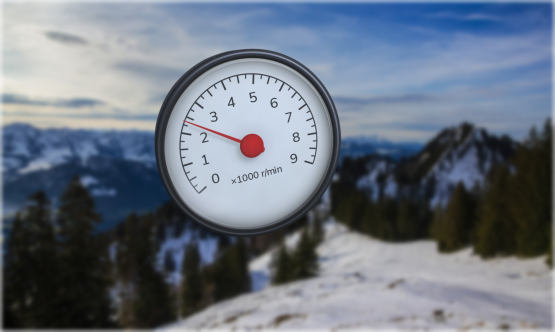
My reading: 2375 rpm
